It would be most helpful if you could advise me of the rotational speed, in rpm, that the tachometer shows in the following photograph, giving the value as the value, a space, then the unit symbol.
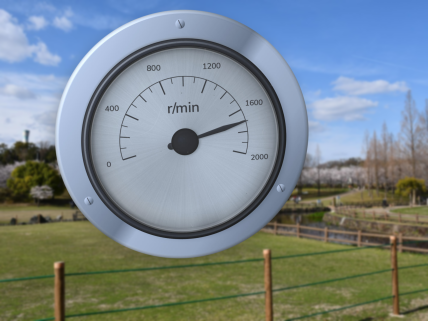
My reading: 1700 rpm
